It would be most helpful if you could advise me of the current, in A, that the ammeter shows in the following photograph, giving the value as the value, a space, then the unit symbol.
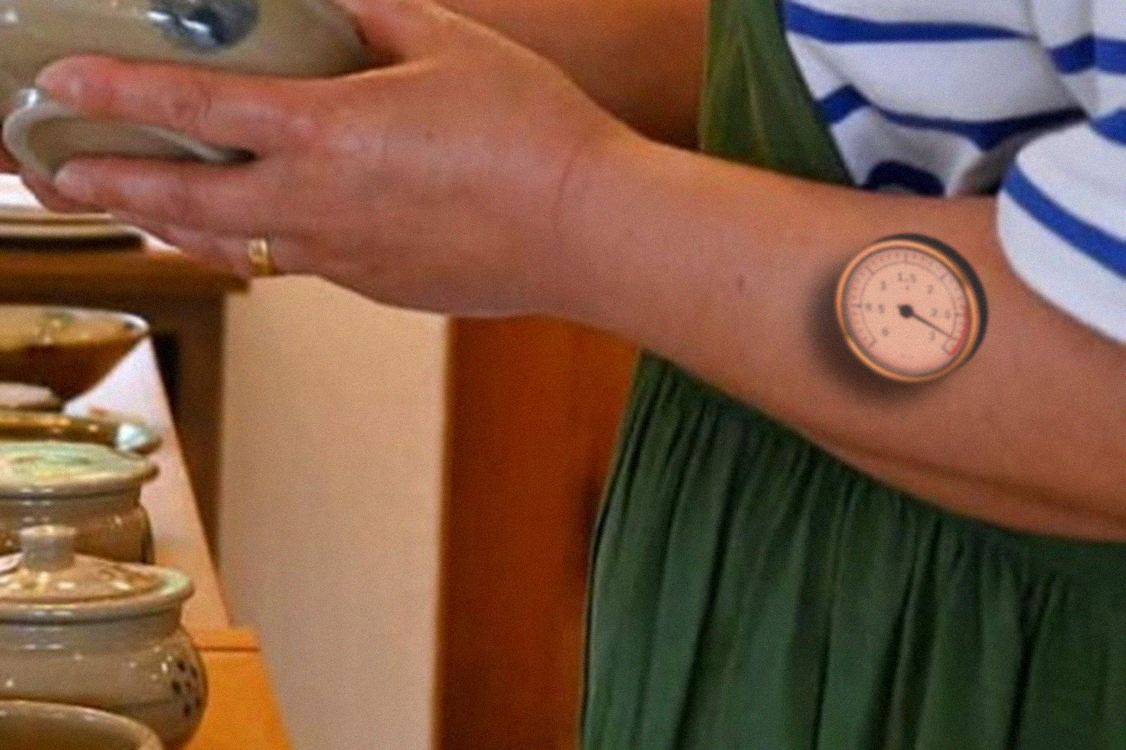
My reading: 2.8 A
